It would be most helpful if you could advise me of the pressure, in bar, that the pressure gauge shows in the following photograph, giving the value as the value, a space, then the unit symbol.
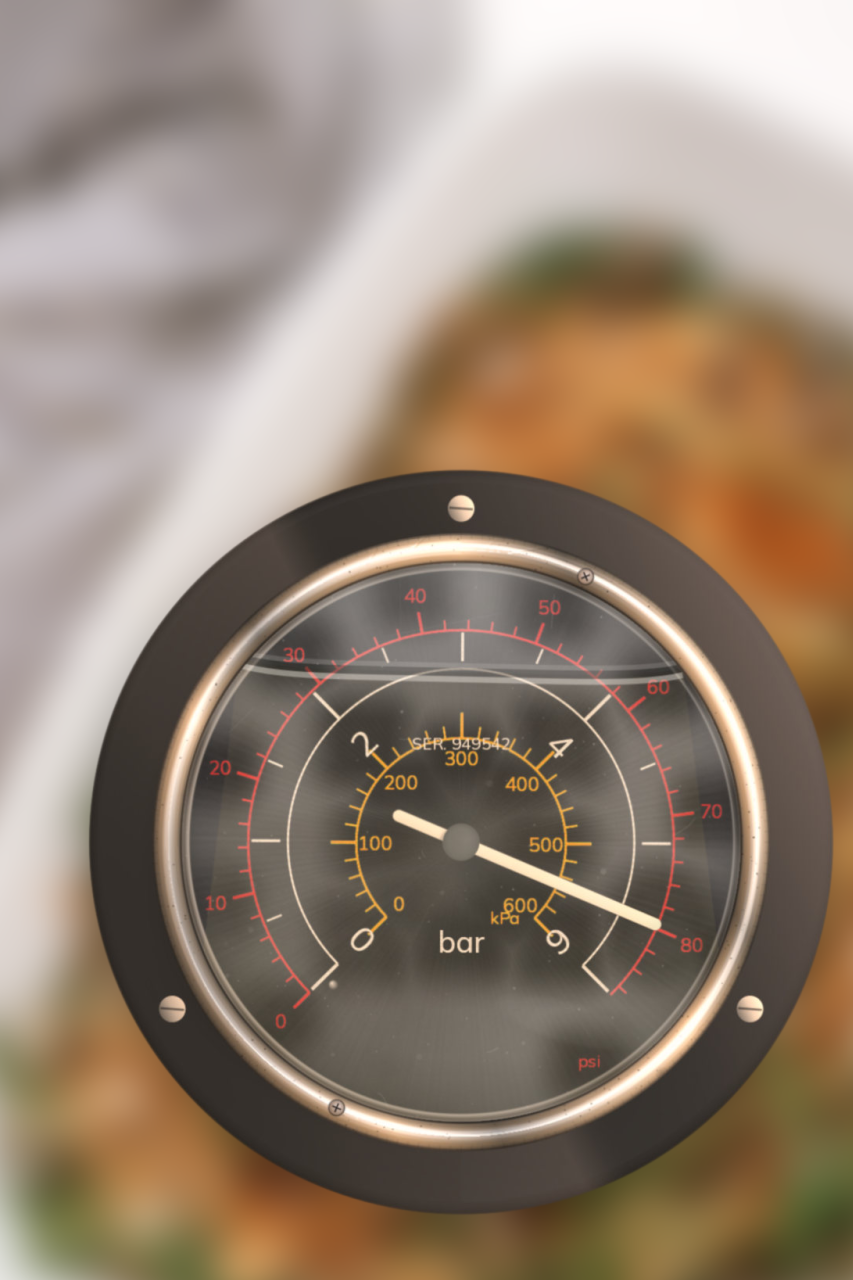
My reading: 5.5 bar
